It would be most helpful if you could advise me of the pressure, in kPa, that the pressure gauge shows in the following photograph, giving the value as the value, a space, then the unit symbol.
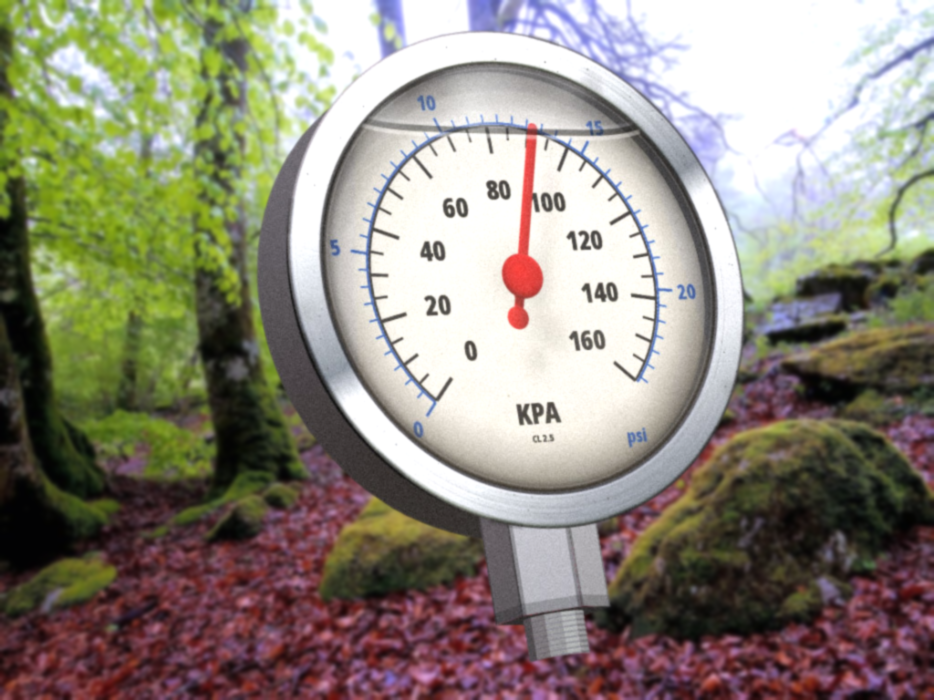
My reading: 90 kPa
